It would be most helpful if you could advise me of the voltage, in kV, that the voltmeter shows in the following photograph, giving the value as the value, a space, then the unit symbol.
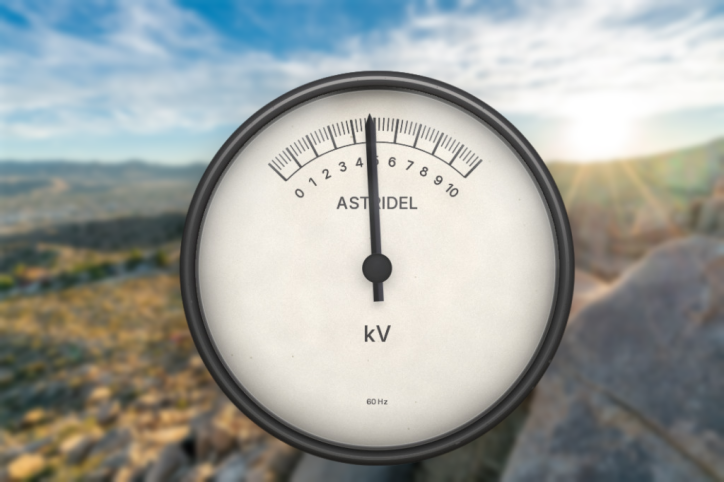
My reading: 4.8 kV
